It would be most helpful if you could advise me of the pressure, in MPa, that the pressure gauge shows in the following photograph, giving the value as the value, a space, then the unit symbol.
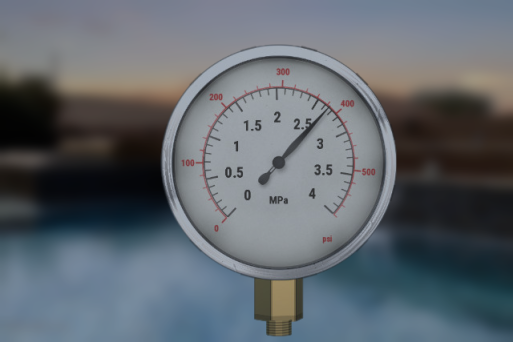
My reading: 2.65 MPa
